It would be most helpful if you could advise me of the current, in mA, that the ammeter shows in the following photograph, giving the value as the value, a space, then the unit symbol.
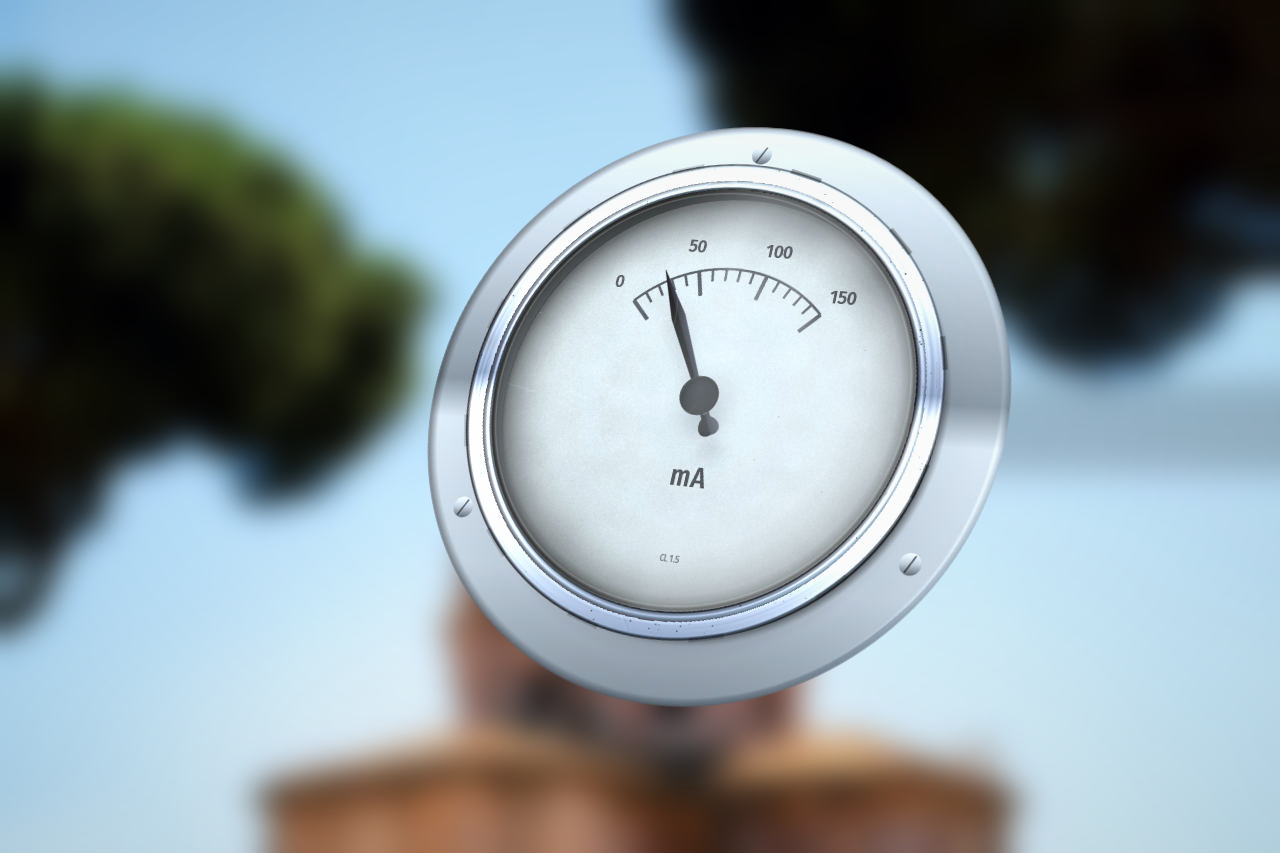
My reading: 30 mA
